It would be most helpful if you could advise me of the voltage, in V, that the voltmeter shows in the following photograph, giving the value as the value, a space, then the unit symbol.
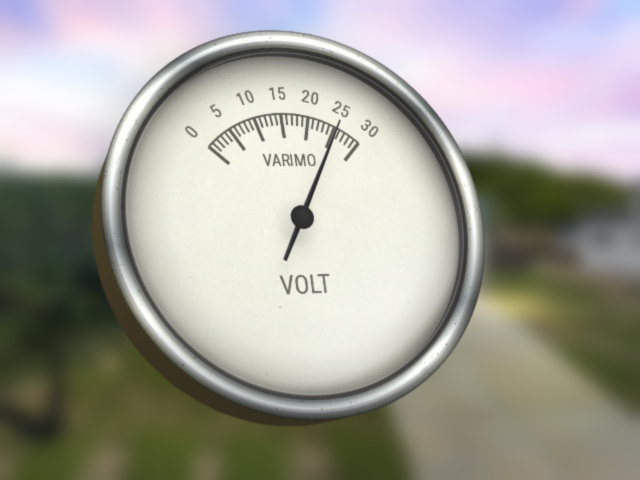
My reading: 25 V
